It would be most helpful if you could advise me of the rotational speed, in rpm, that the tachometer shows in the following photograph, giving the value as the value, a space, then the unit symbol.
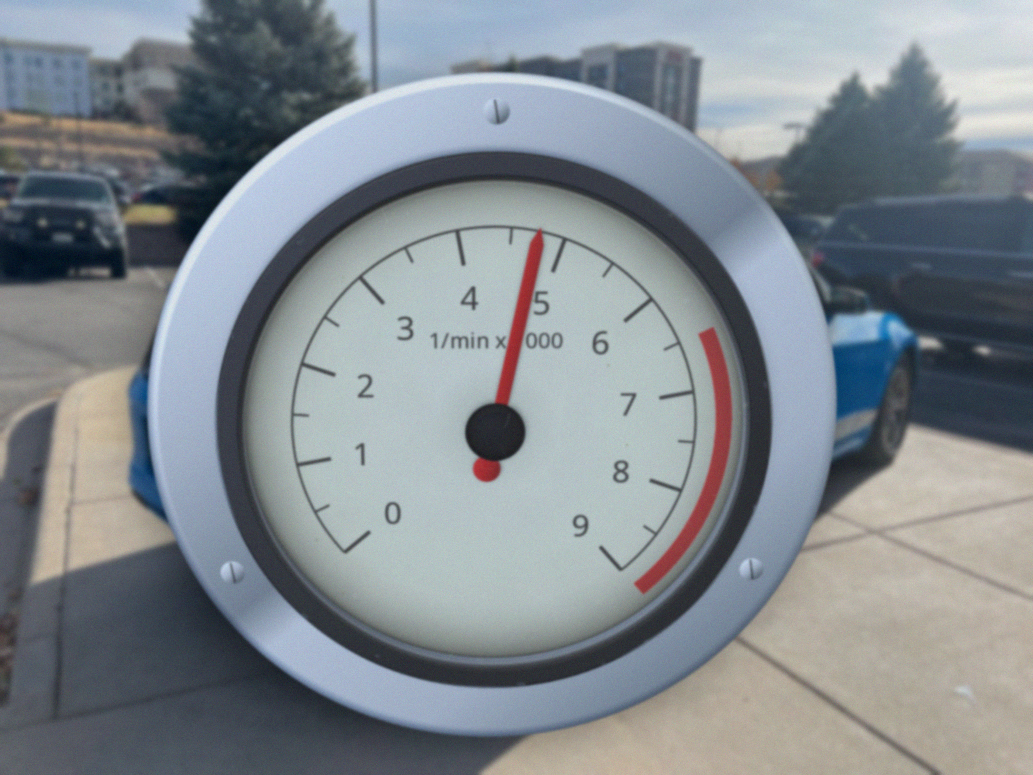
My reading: 4750 rpm
